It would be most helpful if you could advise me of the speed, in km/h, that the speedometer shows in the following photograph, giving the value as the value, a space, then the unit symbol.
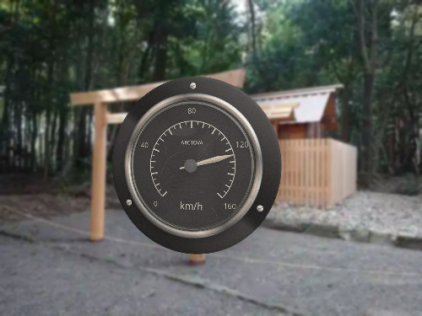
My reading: 125 km/h
